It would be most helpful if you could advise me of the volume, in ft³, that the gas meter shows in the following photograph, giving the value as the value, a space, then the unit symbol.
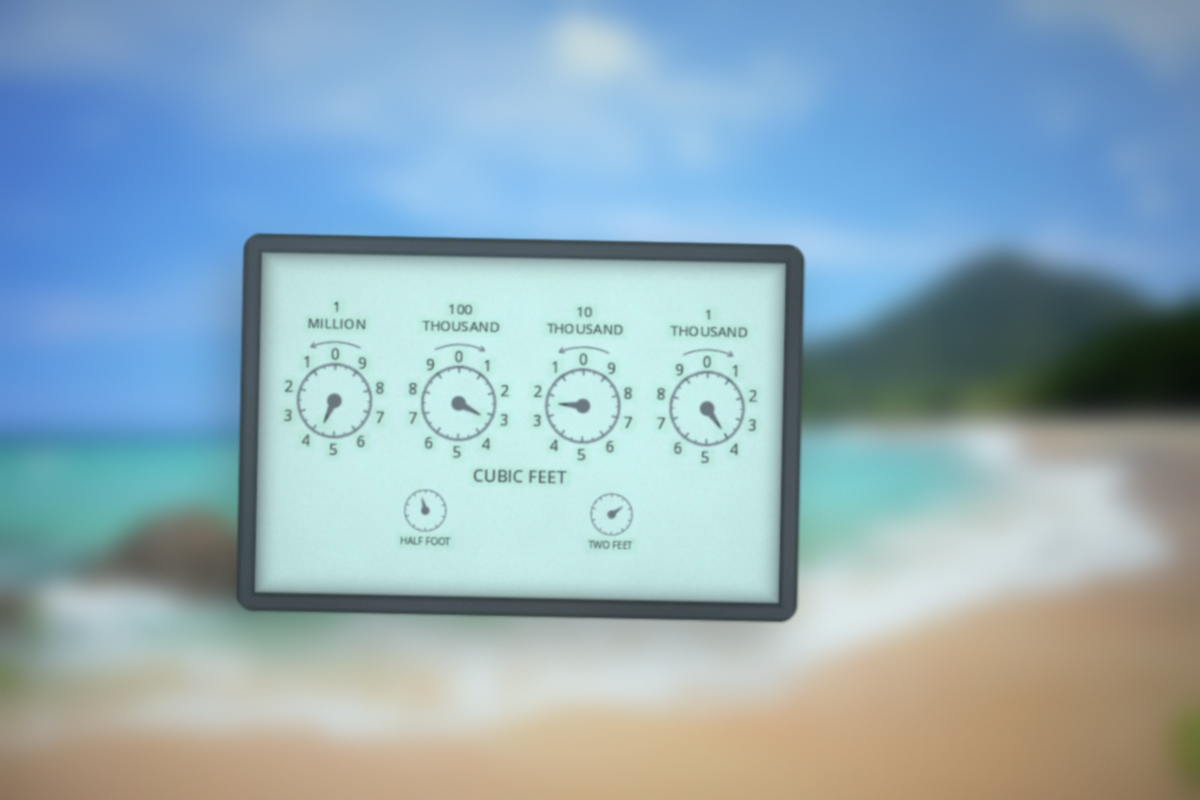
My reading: 432400 ft³
